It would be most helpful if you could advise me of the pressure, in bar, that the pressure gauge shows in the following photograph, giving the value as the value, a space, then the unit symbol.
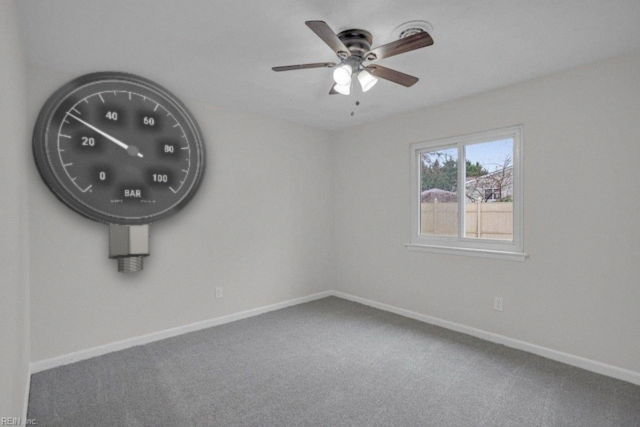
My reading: 27.5 bar
